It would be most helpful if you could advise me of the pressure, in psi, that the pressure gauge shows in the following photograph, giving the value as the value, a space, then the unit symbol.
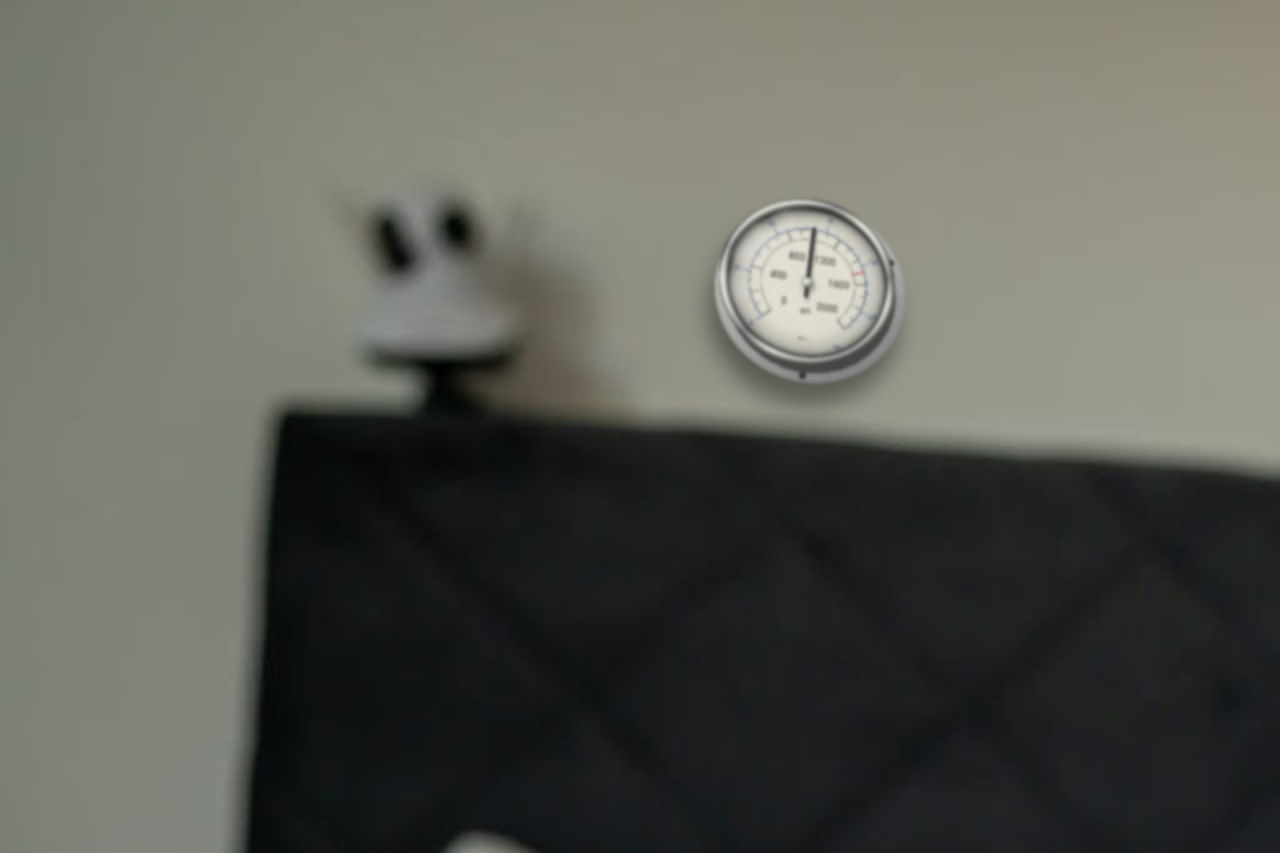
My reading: 1000 psi
